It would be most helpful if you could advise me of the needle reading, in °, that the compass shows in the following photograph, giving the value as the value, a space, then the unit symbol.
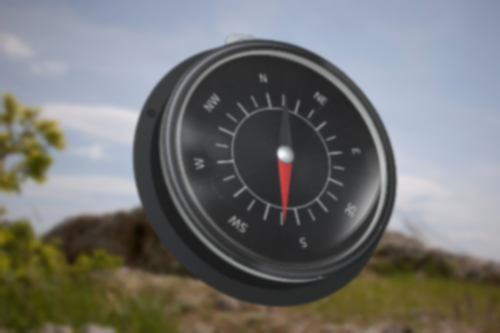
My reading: 195 °
